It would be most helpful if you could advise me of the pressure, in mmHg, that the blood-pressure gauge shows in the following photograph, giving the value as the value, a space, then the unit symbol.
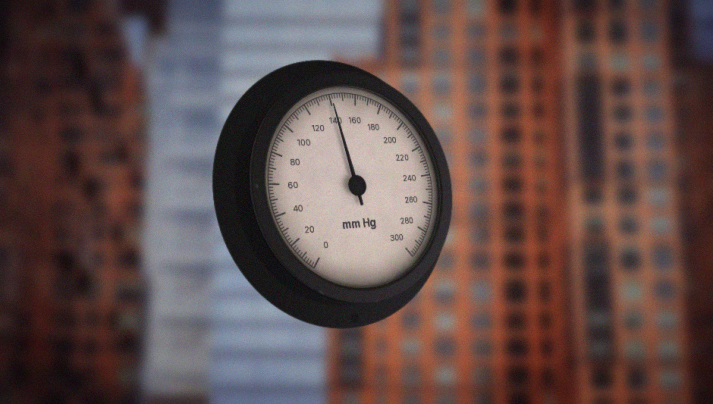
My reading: 140 mmHg
